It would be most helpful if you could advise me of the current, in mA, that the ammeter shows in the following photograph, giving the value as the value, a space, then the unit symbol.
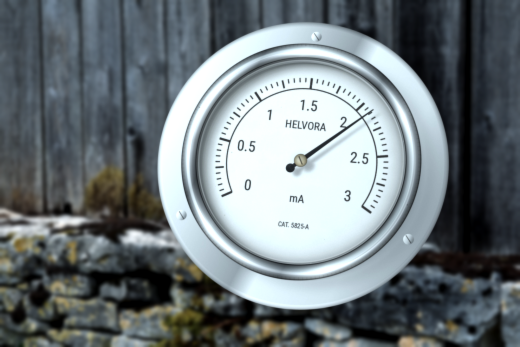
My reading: 2.1 mA
